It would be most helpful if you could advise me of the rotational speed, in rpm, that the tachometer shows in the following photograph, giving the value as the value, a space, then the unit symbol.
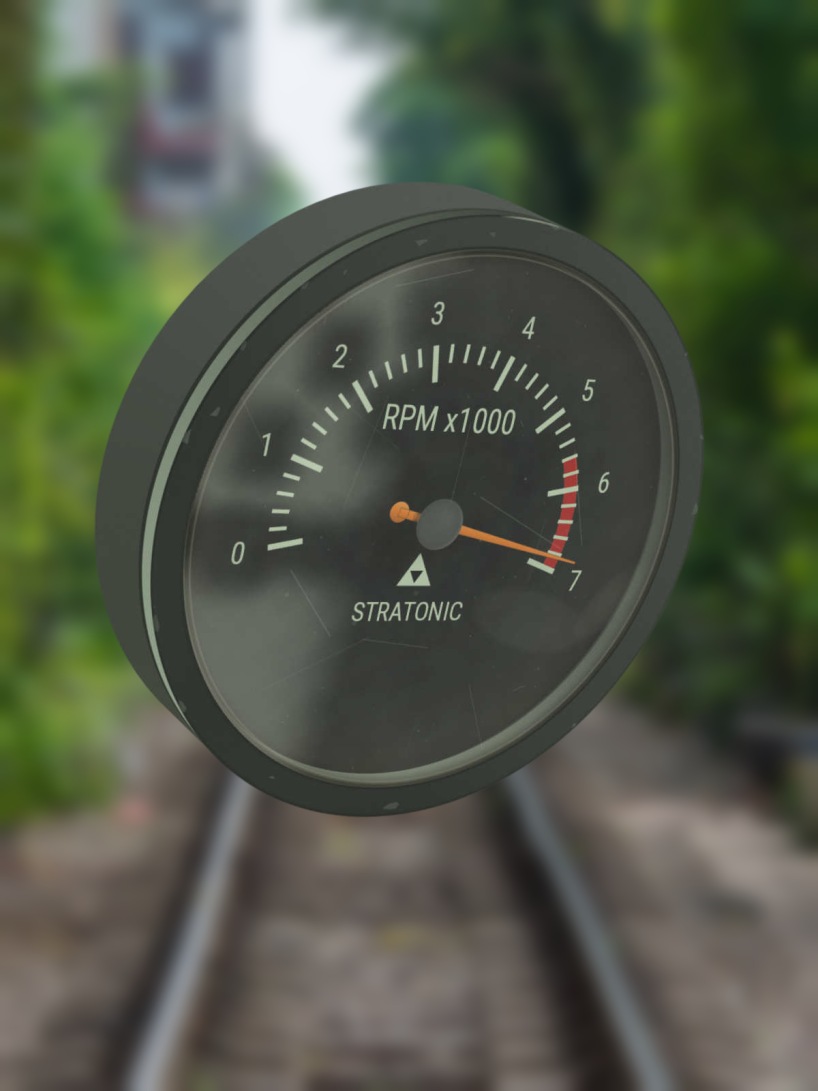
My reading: 6800 rpm
